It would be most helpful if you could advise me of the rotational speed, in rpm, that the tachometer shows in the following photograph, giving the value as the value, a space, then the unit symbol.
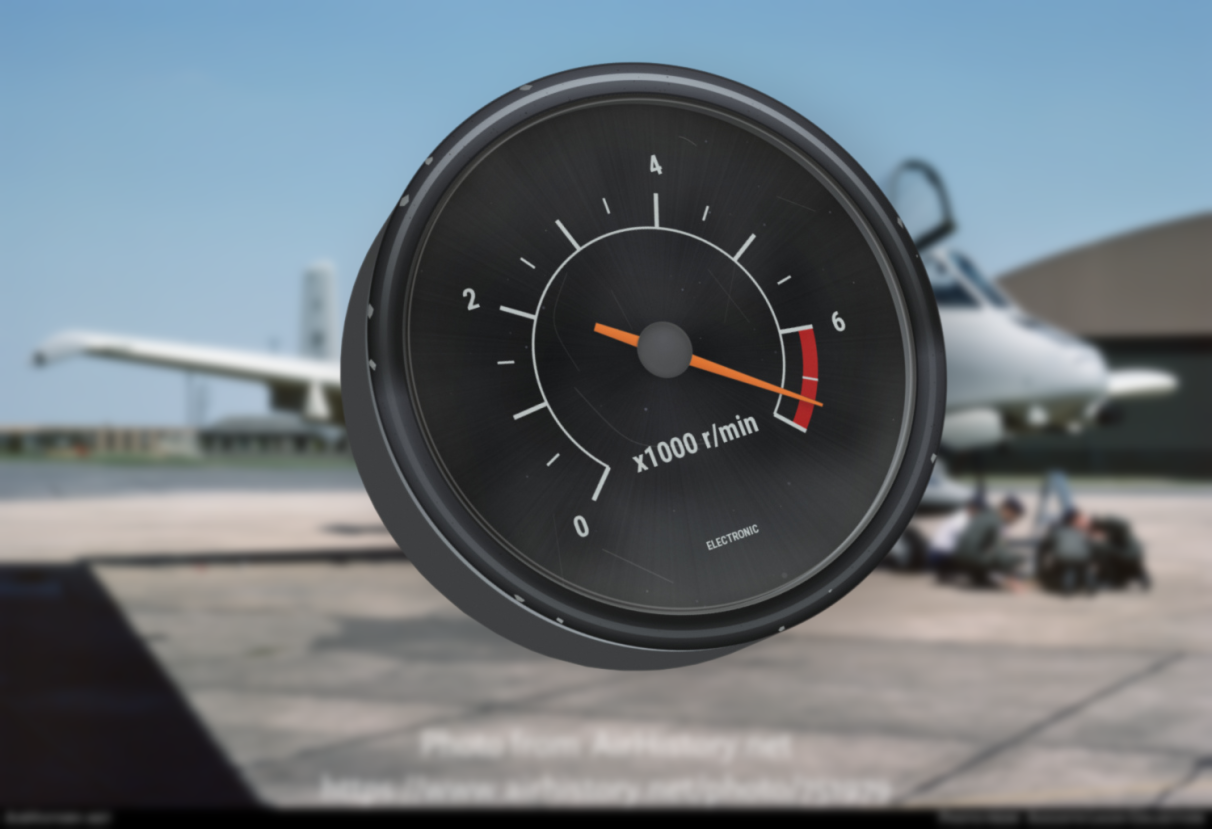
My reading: 6750 rpm
